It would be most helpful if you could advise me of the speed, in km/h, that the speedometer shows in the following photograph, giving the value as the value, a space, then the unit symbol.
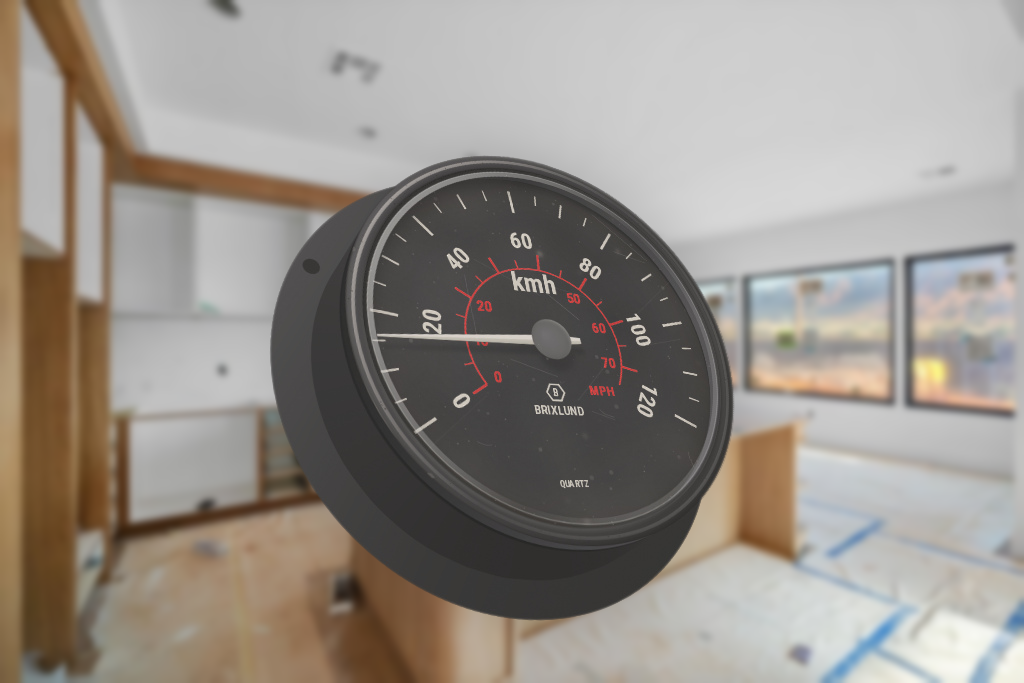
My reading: 15 km/h
